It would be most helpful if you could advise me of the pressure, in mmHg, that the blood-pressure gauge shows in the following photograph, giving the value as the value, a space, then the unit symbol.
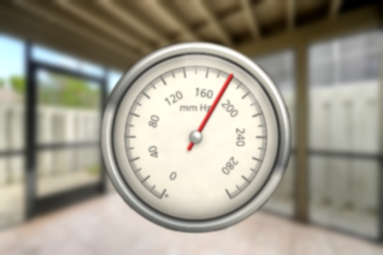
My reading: 180 mmHg
